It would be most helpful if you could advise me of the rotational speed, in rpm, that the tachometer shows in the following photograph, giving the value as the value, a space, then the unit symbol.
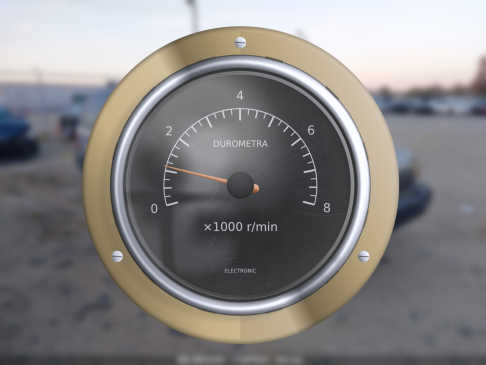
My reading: 1125 rpm
